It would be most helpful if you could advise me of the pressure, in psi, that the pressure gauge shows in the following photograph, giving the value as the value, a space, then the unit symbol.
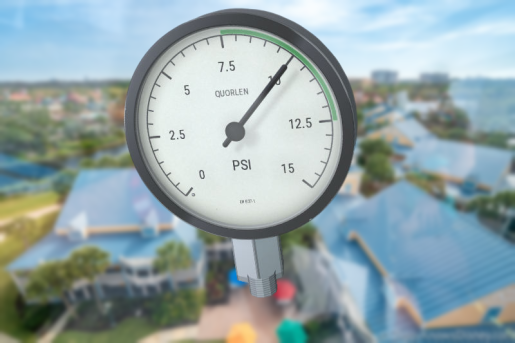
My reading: 10 psi
